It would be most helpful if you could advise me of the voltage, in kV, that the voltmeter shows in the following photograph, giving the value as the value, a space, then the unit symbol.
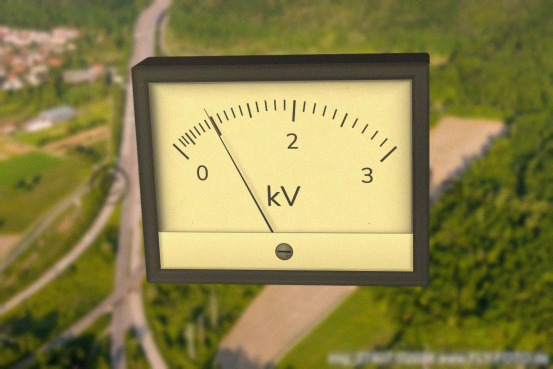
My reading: 1 kV
